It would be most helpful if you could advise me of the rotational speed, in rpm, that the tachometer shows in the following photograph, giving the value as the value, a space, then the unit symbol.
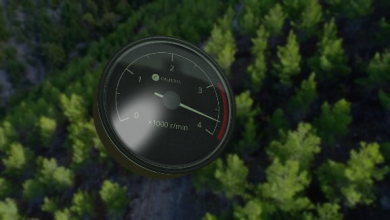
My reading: 3750 rpm
